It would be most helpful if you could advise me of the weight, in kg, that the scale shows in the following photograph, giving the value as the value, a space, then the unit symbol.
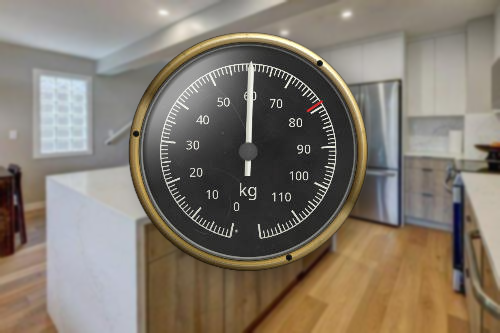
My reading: 60 kg
